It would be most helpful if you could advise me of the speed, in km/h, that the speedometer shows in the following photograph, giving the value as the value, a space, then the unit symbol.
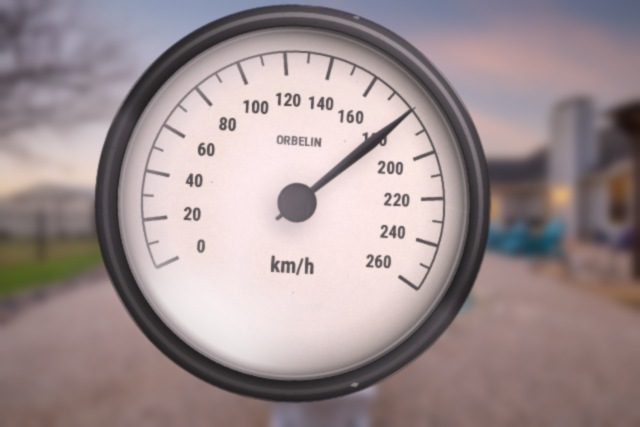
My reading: 180 km/h
